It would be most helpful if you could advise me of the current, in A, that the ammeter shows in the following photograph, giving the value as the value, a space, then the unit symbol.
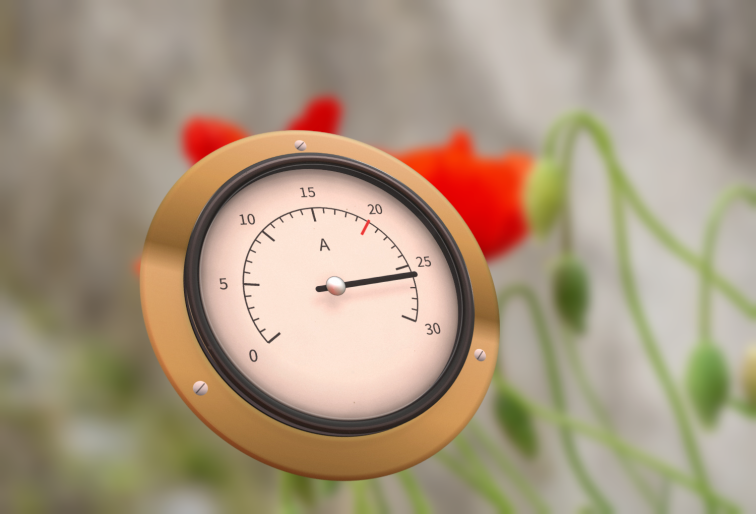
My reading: 26 A
